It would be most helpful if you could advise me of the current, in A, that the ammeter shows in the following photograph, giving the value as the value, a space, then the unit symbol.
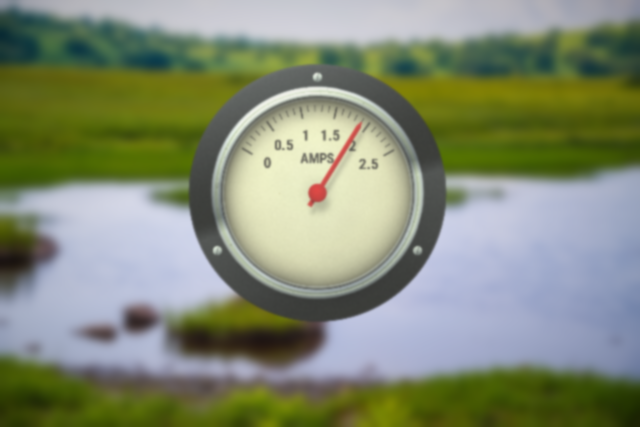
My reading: 1.9 A
